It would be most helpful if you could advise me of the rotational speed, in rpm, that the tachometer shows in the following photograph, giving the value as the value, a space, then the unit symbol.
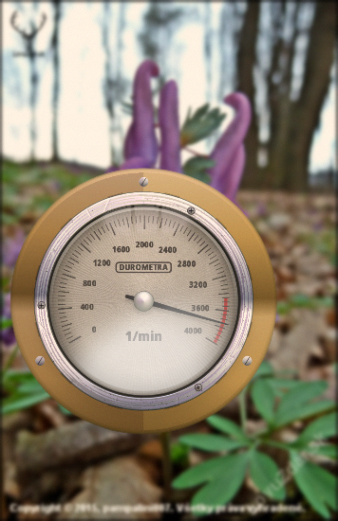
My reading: 3750 rpm
